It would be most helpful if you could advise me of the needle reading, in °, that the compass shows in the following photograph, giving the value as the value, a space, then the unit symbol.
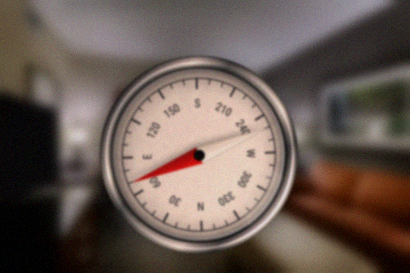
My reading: 70 °
